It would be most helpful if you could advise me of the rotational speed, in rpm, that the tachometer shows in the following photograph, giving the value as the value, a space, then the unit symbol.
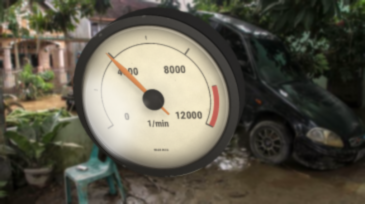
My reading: 4000 rpm
